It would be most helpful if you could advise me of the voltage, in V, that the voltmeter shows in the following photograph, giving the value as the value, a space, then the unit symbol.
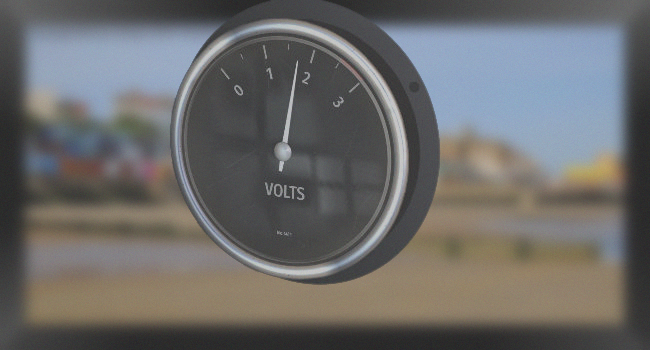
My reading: 1.75 V
